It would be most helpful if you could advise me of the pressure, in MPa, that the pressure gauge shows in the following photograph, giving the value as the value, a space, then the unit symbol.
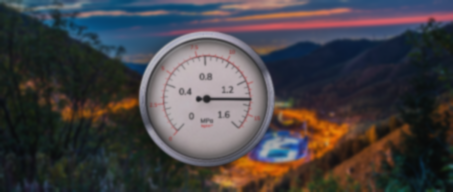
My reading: 1.35 MPa
